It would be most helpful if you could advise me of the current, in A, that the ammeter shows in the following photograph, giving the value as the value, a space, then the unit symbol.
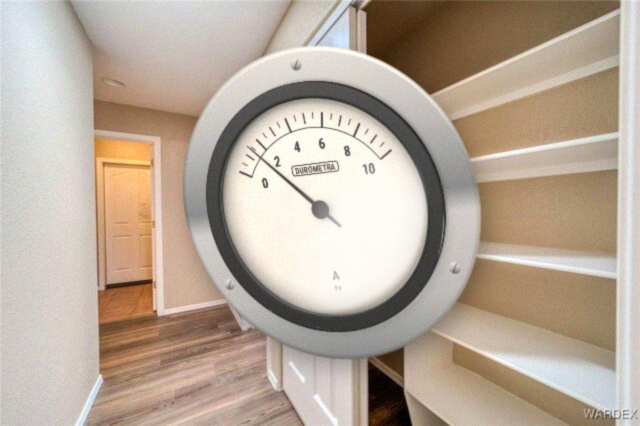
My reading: 1.5 A
